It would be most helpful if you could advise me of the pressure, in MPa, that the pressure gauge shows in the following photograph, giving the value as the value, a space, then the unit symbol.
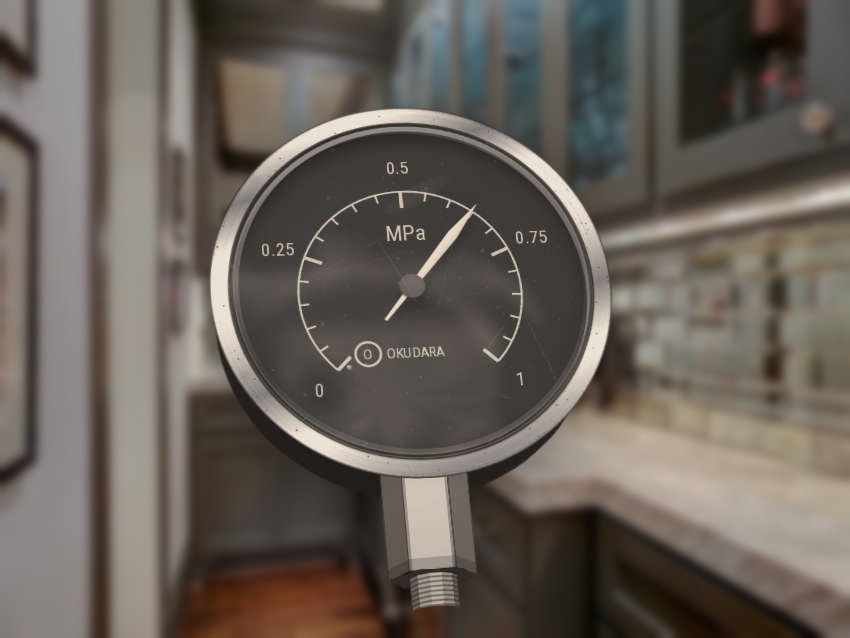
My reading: 0.65 MPa
